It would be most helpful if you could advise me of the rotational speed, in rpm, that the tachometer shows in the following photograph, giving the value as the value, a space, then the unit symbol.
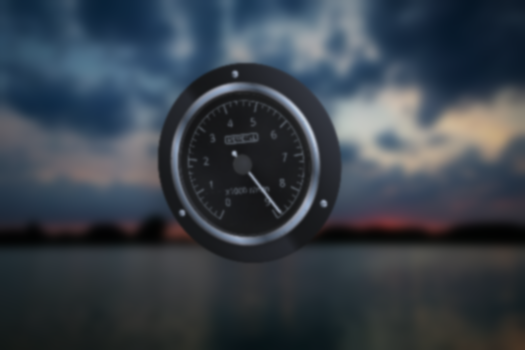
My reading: 8800 rpm
